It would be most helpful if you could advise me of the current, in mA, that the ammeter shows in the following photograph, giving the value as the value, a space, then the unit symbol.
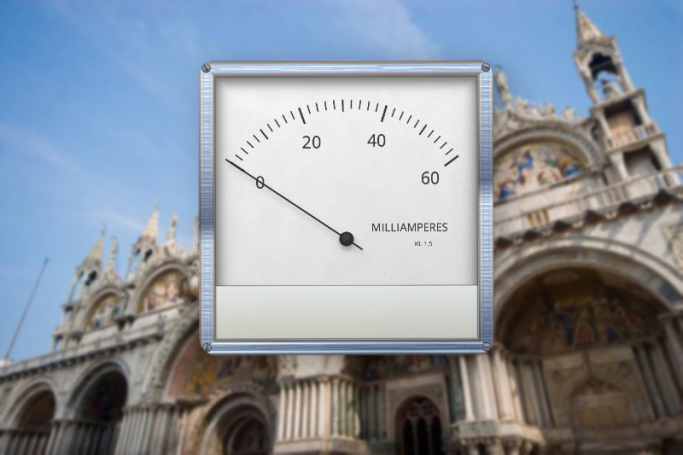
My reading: 0 mA
